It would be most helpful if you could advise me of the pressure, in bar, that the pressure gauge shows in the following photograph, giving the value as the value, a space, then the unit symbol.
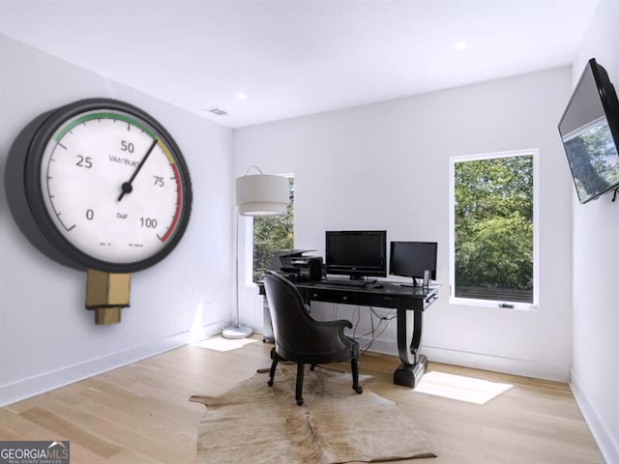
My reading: 60 bar
